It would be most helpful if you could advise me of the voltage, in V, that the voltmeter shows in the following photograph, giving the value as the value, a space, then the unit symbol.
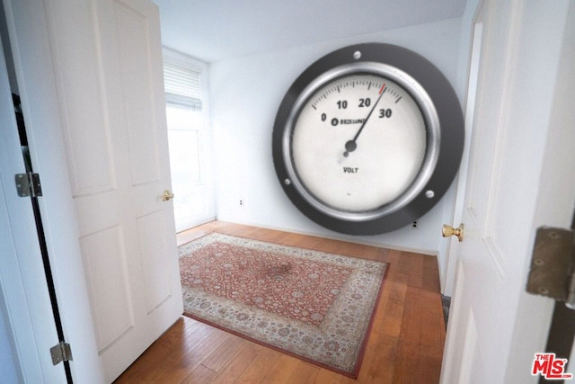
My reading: 25 V
